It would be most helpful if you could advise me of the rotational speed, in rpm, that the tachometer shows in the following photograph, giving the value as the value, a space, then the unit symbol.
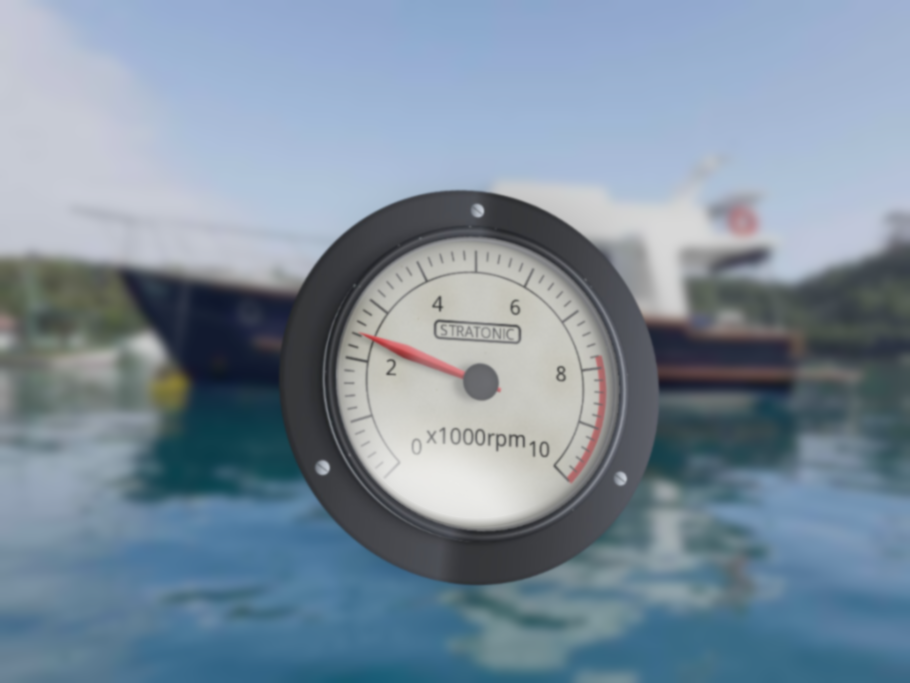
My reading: 2400 rpm
